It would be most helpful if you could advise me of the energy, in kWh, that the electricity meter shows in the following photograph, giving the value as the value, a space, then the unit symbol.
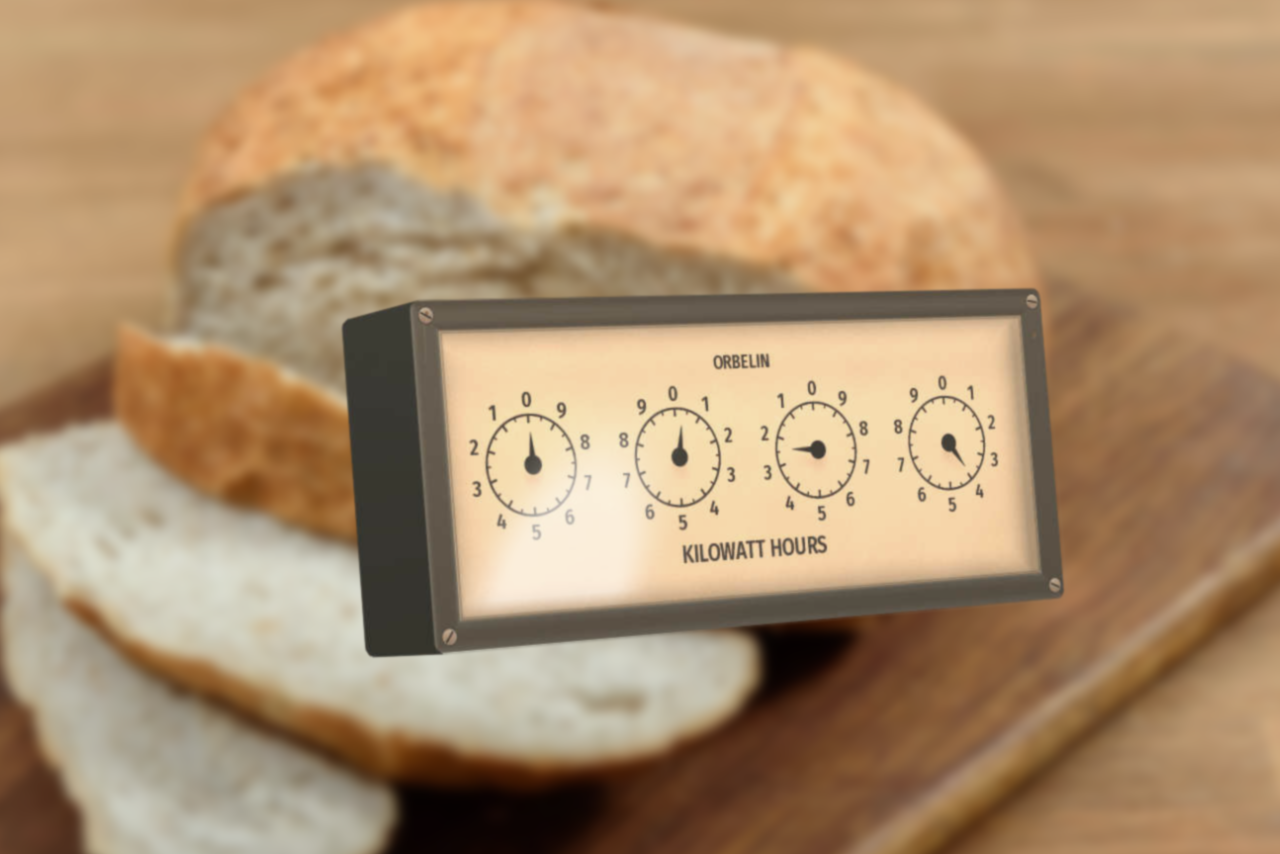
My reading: 24 kWh
